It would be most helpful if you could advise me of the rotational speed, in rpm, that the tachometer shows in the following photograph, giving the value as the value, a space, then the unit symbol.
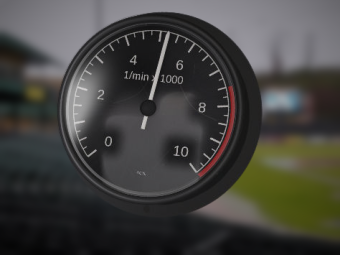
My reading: 5250 rpm
